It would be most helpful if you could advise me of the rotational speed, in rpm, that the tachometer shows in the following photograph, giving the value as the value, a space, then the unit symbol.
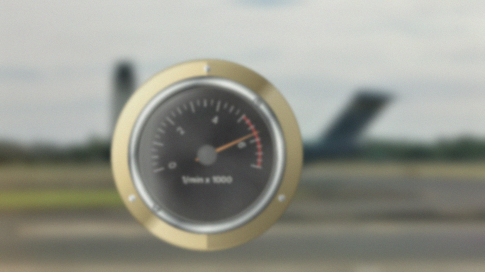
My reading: 5750 rpm
